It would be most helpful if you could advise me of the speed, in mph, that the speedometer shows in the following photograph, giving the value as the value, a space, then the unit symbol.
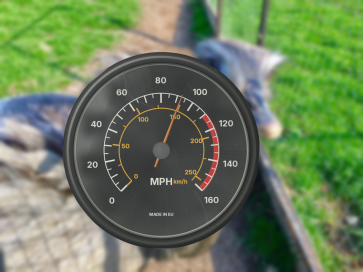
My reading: 92.5 mph
